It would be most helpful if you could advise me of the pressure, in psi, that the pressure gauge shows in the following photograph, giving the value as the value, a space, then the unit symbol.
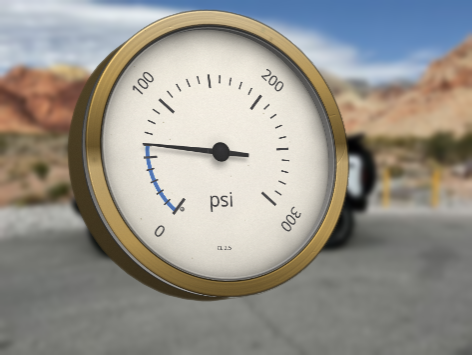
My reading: 60 psi
